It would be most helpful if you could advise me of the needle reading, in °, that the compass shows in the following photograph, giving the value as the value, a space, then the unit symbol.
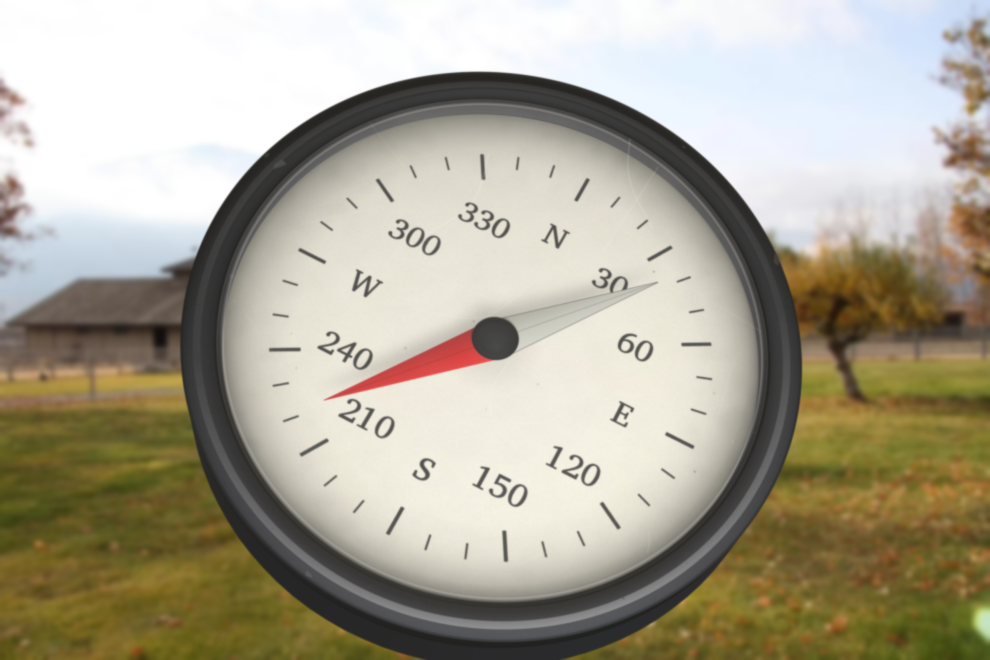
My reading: 220 °
